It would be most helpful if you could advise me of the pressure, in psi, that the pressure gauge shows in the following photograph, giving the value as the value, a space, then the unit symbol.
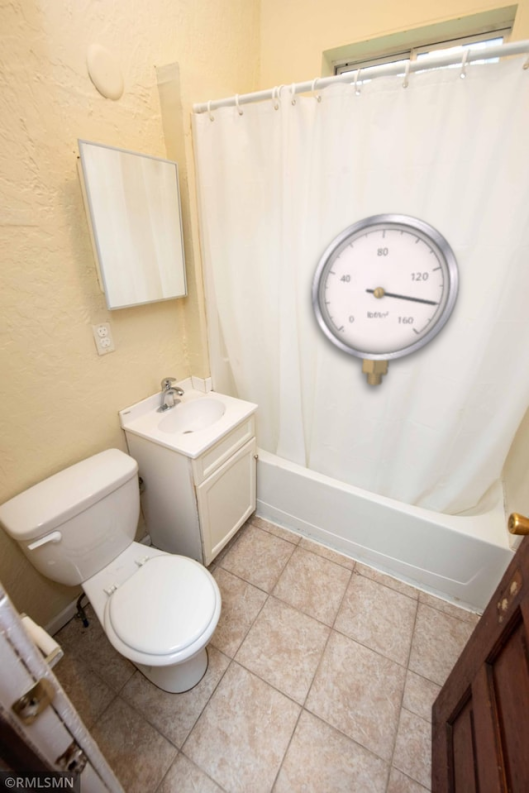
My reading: 140 psi
